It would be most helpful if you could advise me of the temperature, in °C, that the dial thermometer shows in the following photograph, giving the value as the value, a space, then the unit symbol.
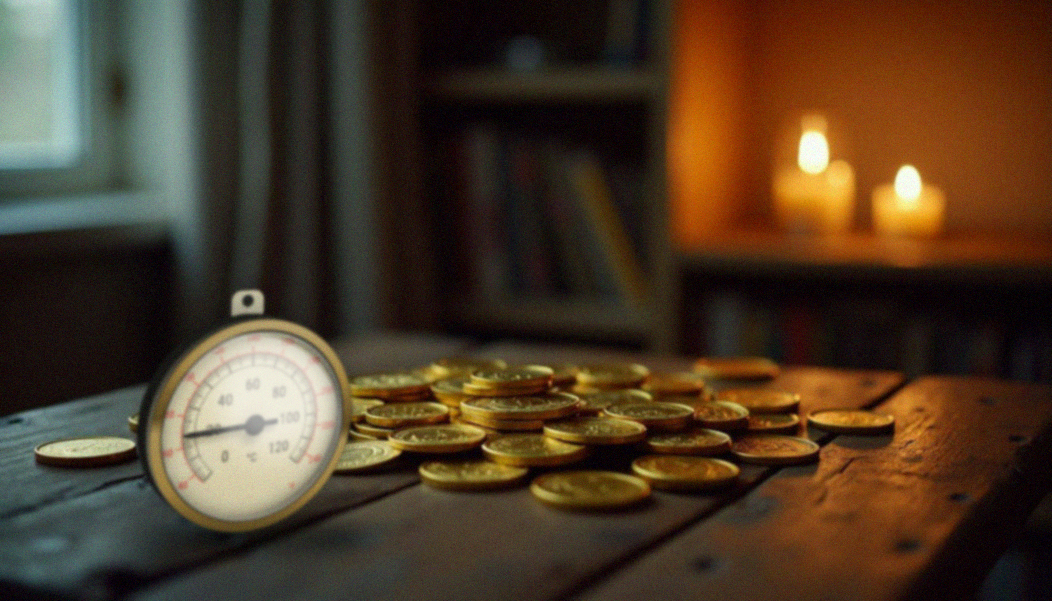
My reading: 20 °C
